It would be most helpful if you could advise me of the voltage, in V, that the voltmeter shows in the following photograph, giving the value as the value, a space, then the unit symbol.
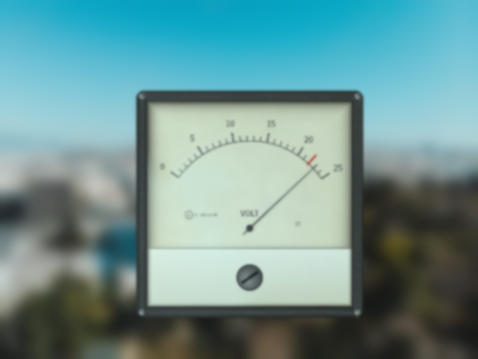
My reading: 23 V
